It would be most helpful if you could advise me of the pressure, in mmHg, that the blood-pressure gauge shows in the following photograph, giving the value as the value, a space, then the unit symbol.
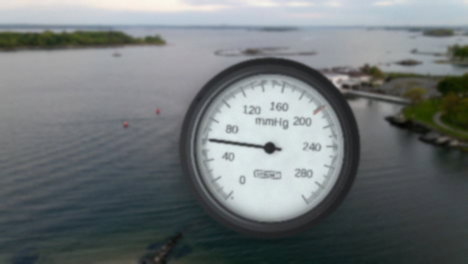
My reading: 60 mmHg
